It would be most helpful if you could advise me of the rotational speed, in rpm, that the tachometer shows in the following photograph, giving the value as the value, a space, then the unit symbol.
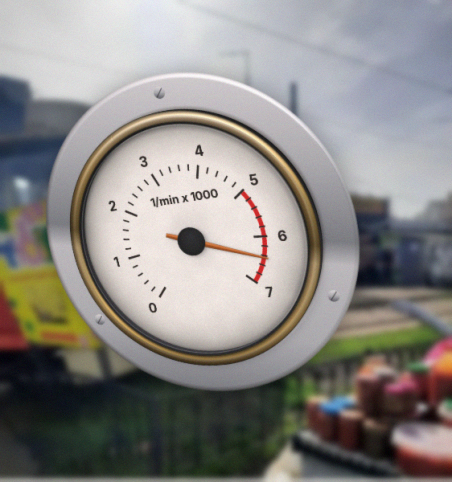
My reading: 6400 rpm
